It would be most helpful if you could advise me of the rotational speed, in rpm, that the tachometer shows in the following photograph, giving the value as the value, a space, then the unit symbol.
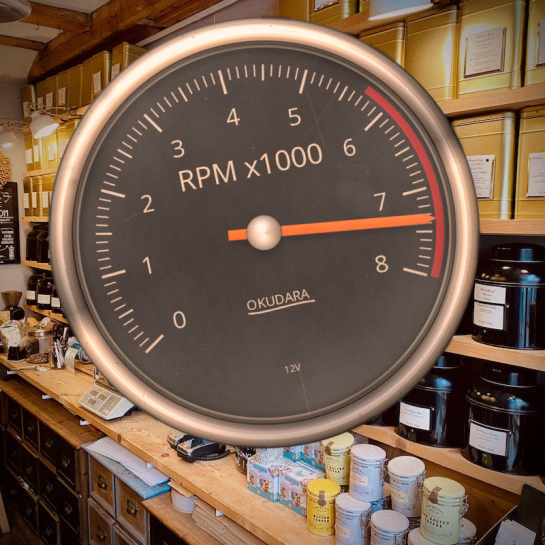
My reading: 7350 rpm
